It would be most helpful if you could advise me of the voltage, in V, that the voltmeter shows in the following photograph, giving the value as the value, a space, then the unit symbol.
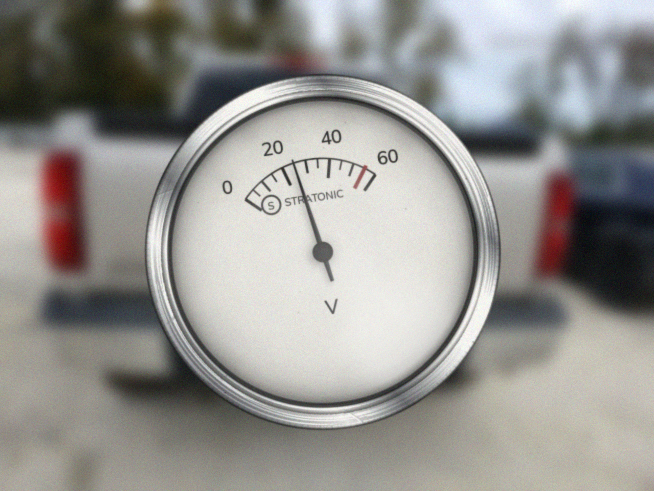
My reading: 25 V
